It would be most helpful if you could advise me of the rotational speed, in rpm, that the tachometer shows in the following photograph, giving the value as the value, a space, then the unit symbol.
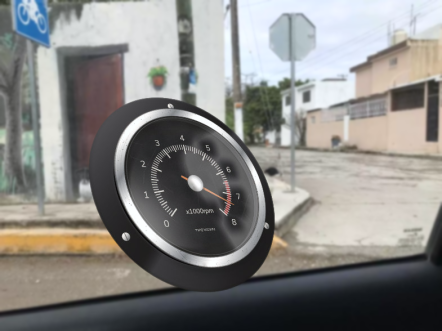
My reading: 7500 rpm
